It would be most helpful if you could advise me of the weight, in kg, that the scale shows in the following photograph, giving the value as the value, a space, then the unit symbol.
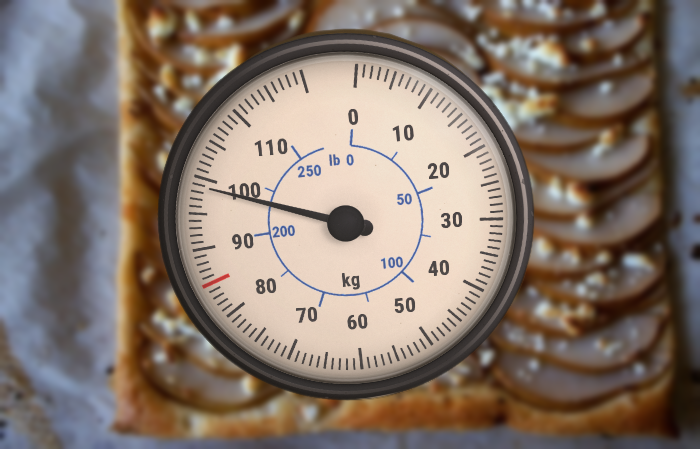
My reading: 99 kg
